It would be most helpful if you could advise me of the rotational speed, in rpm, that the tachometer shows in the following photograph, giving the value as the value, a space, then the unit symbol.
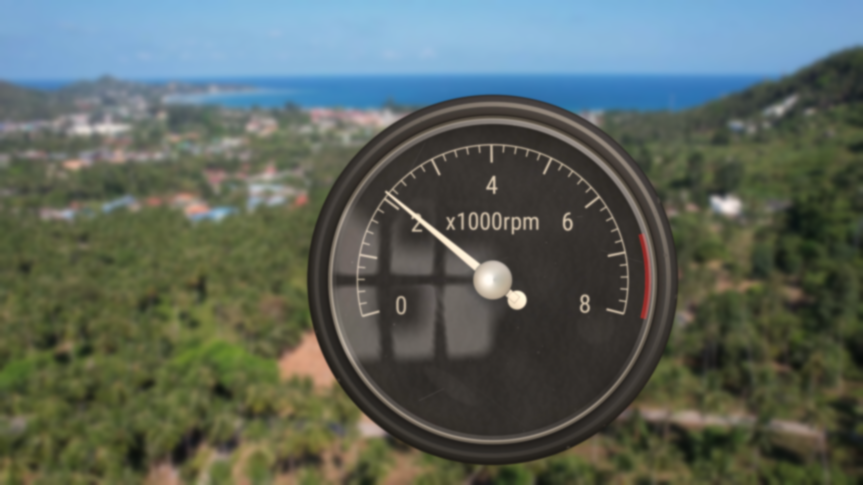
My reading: 2100 rpm
